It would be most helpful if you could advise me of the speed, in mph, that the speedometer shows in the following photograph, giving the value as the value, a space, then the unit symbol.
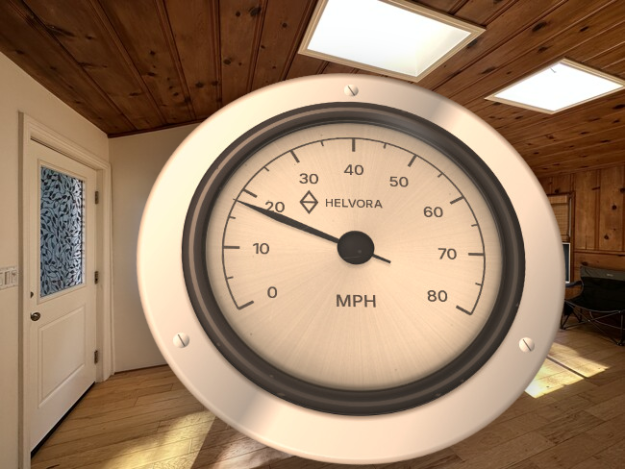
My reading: 17.5 mph
